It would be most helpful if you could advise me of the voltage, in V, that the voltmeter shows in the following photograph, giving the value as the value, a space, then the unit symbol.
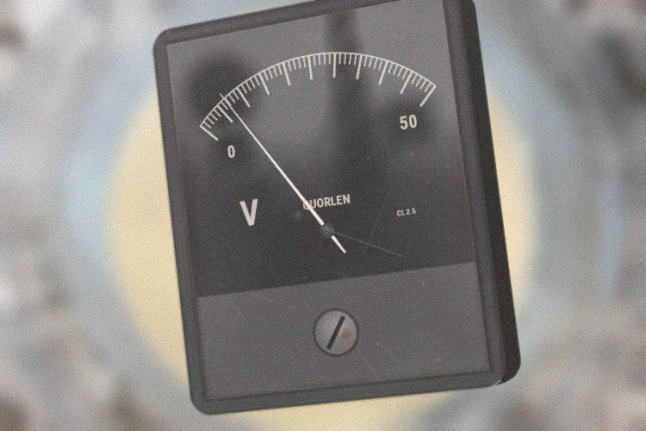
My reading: 7 V
